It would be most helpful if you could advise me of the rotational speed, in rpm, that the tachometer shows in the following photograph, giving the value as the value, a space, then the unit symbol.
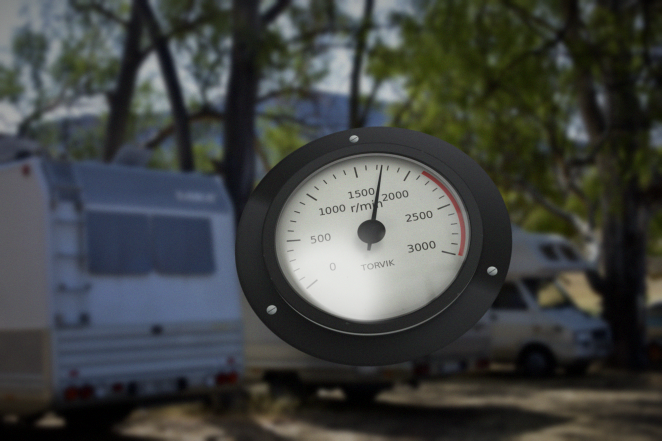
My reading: 1750 rpm
